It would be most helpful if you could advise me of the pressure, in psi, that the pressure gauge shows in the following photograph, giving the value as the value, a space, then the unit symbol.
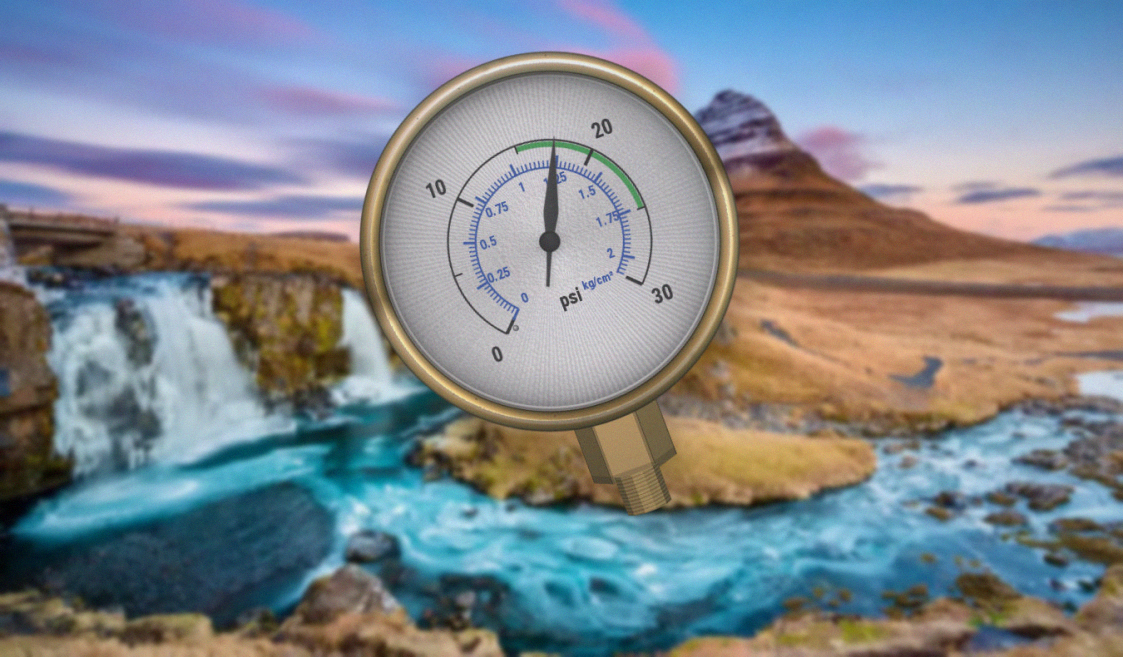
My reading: 17.5 psi
